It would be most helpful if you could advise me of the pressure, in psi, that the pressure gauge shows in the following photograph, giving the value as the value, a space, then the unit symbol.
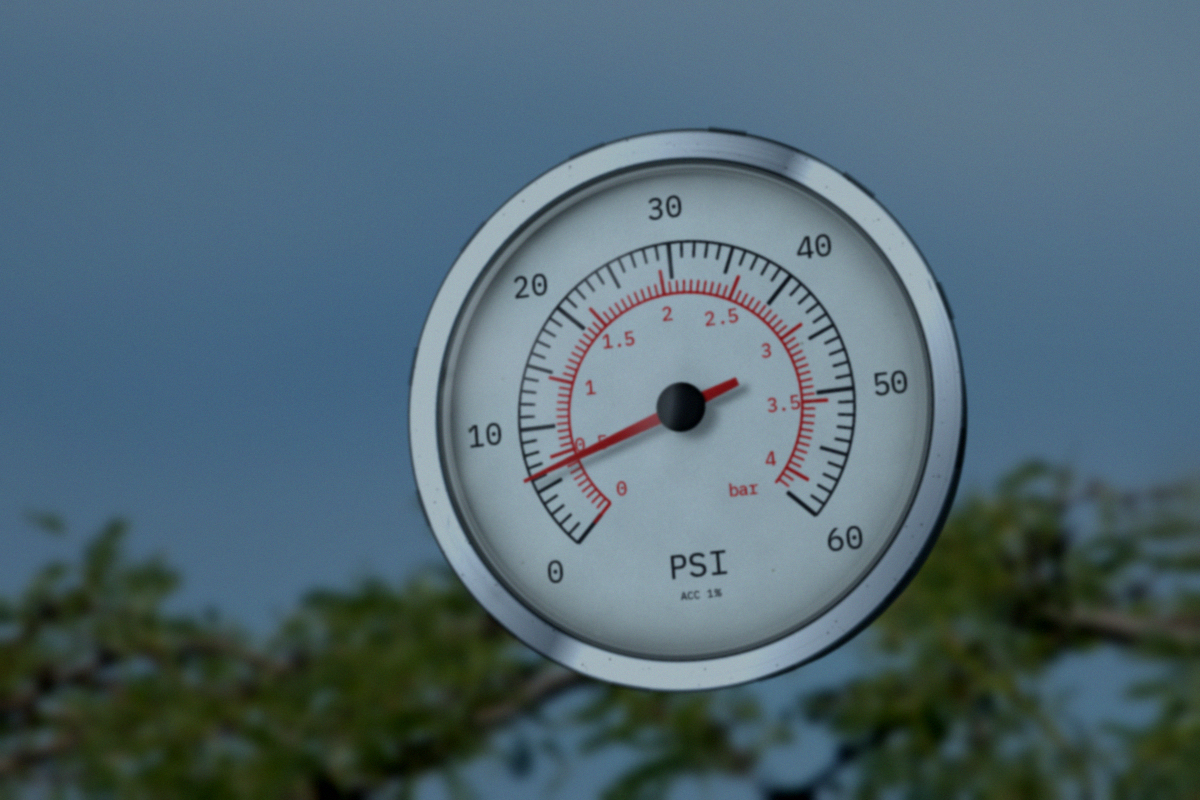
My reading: 6 psi
